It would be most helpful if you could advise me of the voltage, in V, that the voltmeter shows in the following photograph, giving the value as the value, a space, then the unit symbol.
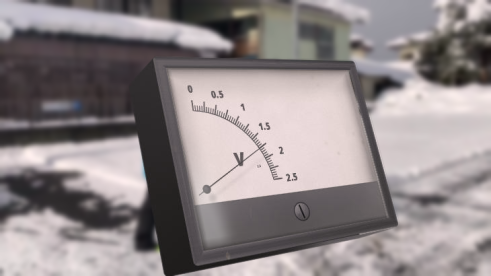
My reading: 1.75 V
